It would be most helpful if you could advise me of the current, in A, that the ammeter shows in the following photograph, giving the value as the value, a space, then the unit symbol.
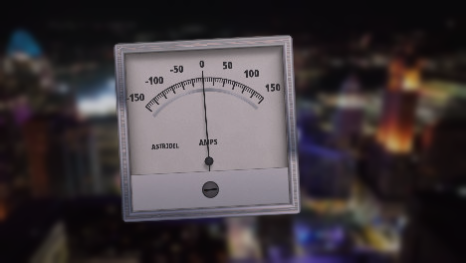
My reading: 0 A
